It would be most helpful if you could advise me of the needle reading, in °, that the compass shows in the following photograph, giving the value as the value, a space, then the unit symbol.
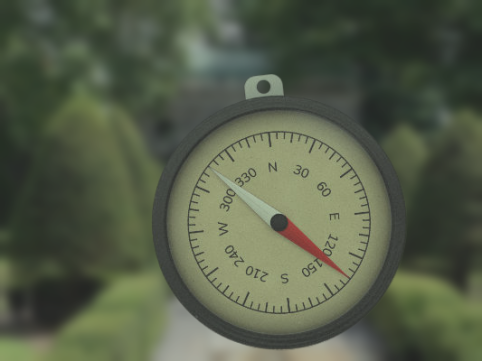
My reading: 135 °
